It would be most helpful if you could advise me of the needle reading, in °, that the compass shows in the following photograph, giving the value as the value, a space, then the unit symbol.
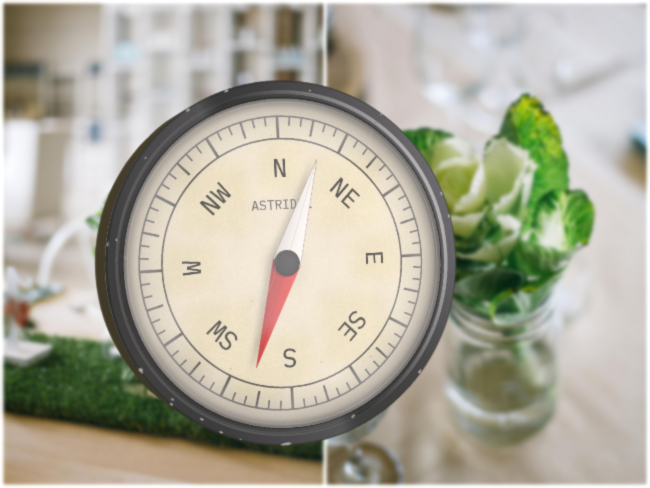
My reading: 200 °
